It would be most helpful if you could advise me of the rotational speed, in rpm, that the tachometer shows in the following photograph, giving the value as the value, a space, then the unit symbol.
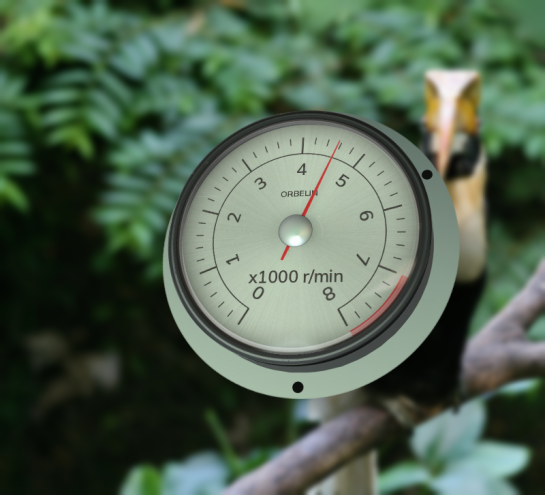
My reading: 4600 rpm
